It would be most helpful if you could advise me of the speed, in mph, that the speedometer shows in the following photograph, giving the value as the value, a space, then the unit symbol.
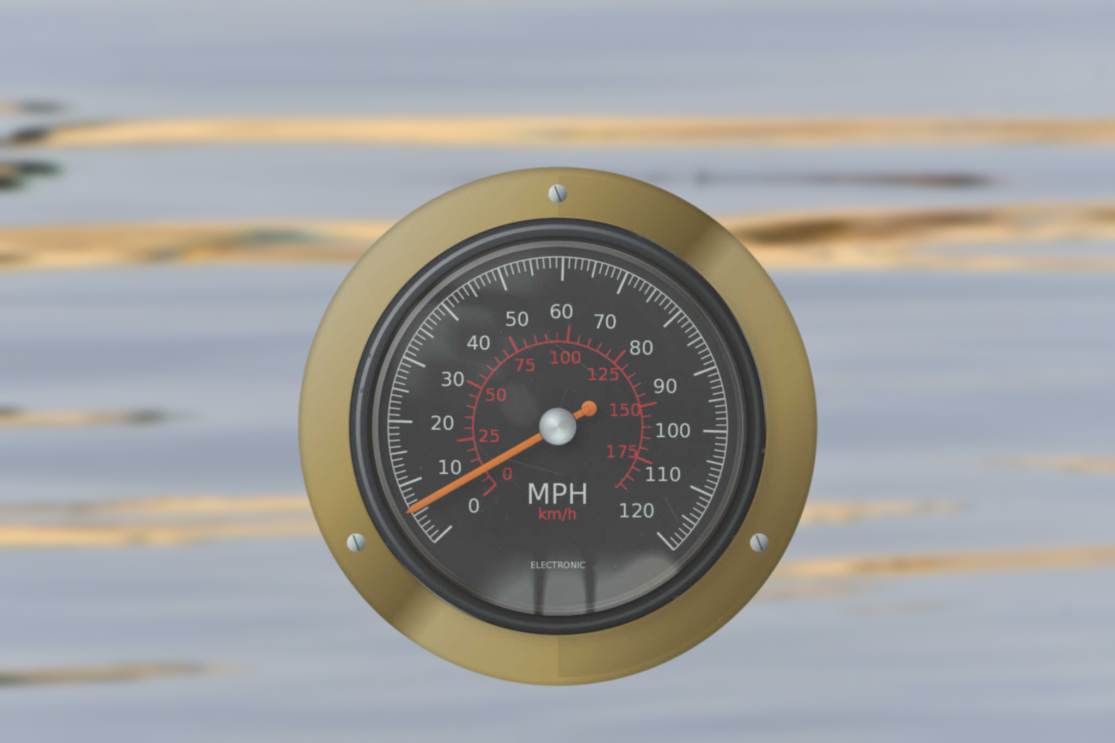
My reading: 6 mph
